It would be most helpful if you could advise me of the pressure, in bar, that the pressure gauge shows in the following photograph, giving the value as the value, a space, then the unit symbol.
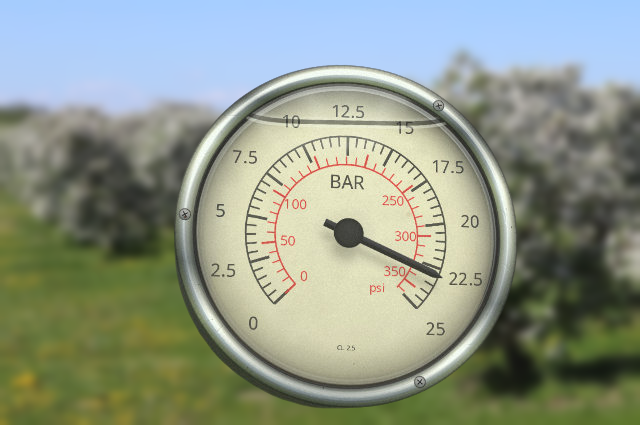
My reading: 23 bar
